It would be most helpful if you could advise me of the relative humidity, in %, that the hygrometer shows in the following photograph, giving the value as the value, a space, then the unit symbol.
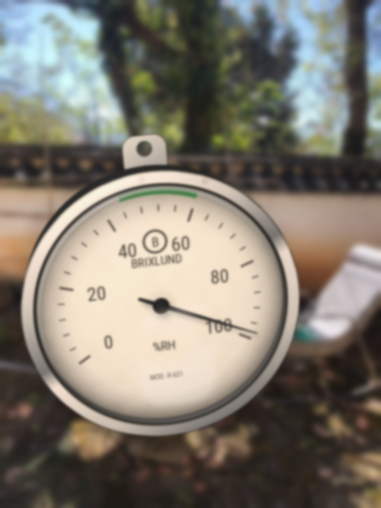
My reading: 98 %
